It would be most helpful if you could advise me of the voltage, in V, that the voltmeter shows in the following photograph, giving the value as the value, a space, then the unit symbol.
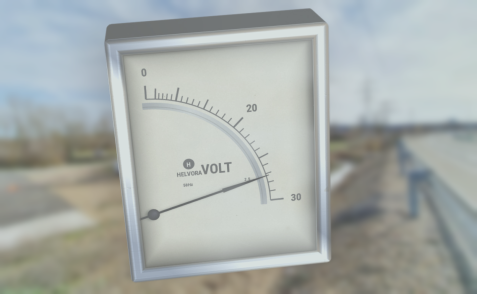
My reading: 27 V
